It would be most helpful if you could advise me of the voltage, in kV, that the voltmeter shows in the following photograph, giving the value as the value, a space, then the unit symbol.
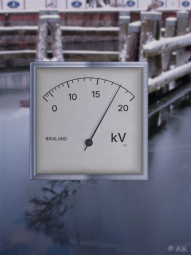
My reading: 18 kV
